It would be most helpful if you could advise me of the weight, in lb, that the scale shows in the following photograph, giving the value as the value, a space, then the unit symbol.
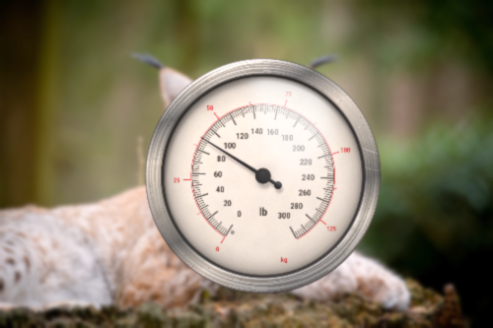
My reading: 90 lb
